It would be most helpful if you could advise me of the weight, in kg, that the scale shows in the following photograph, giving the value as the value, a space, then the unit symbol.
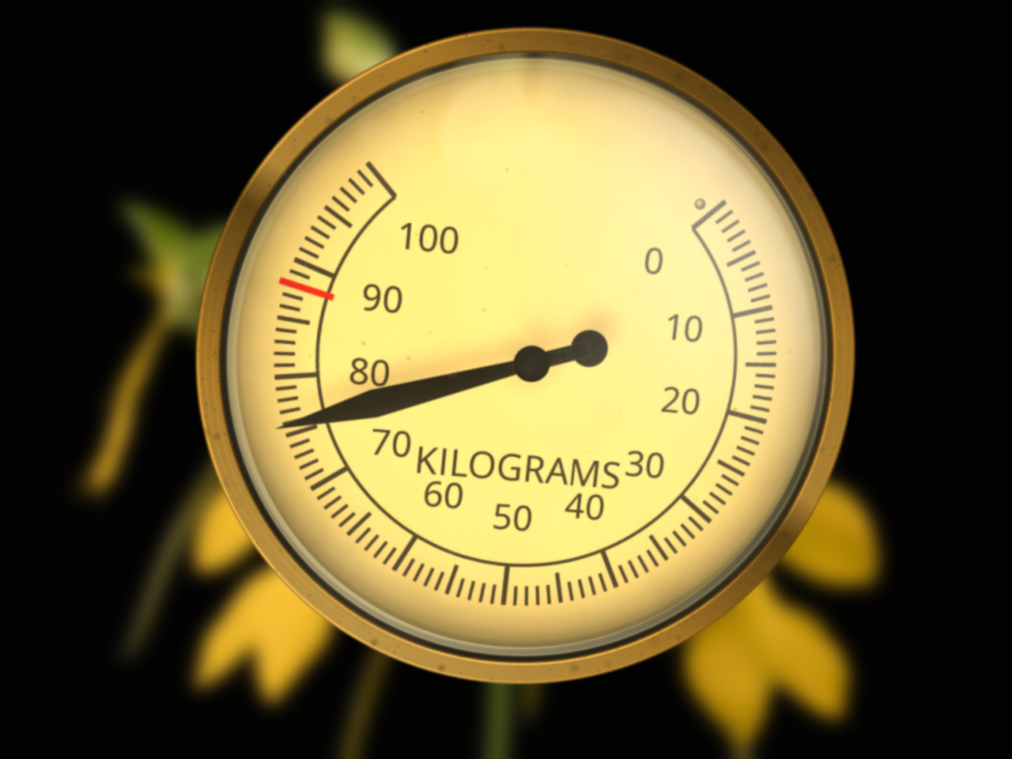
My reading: 76 kg
